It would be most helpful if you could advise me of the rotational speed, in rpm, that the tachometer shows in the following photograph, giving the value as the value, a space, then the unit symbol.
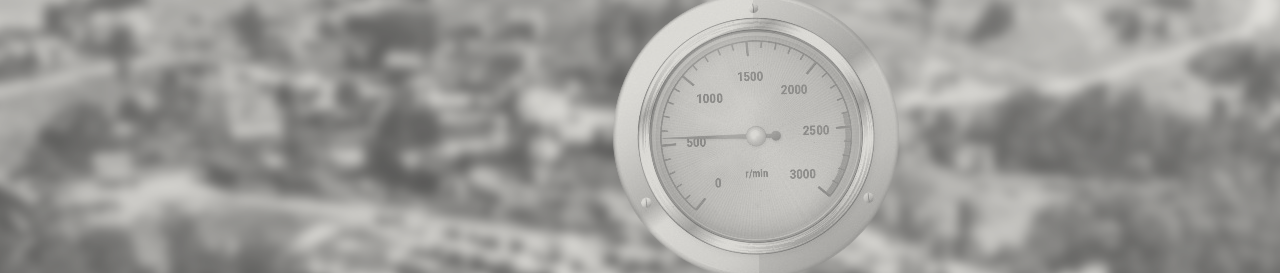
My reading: 550 rpm
